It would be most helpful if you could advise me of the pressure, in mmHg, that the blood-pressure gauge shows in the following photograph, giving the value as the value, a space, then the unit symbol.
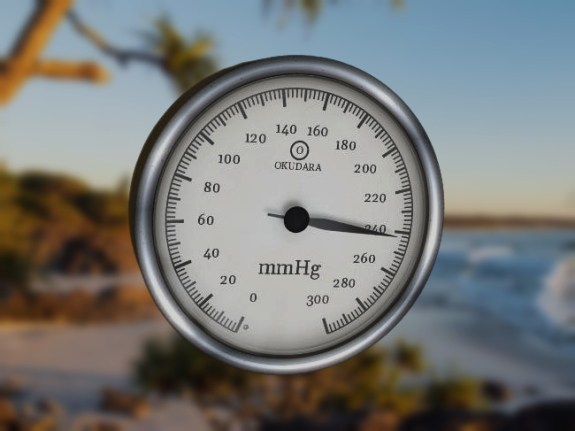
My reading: 242 mmHg
